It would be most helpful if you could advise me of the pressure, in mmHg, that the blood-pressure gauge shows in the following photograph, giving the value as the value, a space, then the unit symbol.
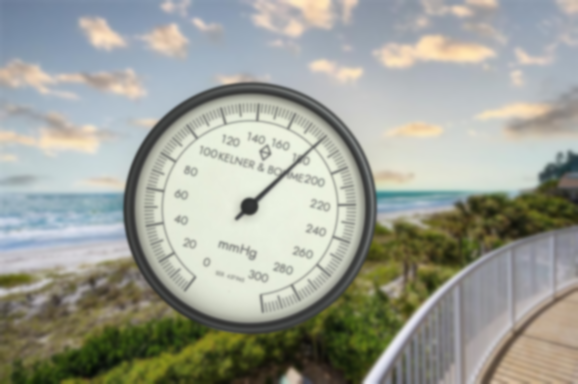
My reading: 180 mmHg
